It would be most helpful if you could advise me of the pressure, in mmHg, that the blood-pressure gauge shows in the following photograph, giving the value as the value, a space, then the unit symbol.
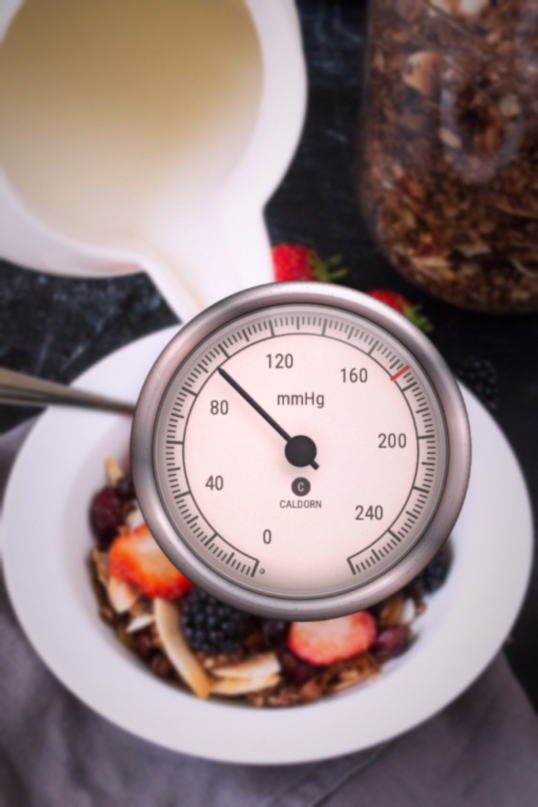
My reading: 94 mmHg
